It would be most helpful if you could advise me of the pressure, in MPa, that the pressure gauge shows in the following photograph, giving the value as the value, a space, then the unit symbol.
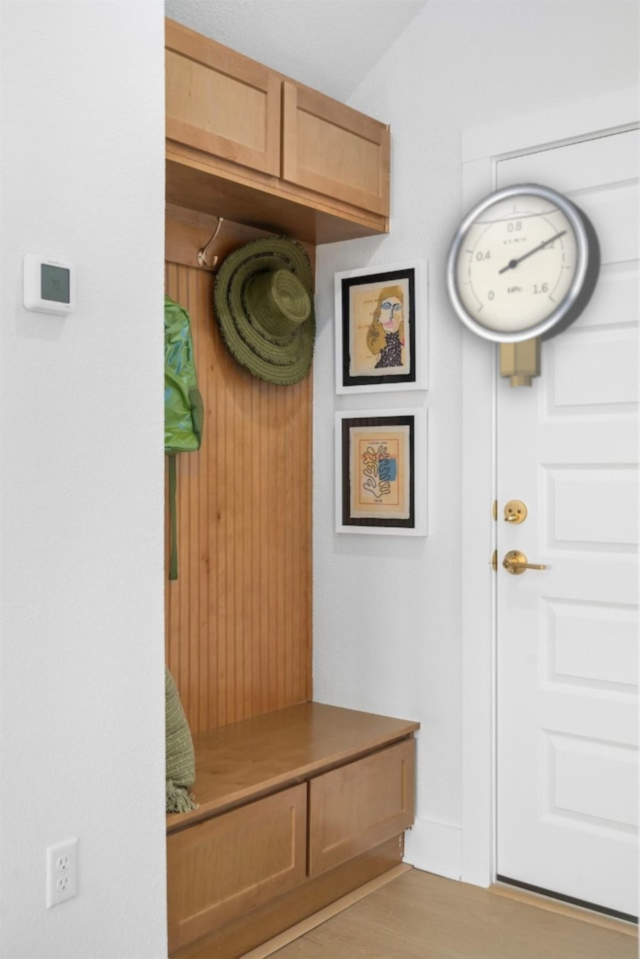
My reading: 1.2 MPa
